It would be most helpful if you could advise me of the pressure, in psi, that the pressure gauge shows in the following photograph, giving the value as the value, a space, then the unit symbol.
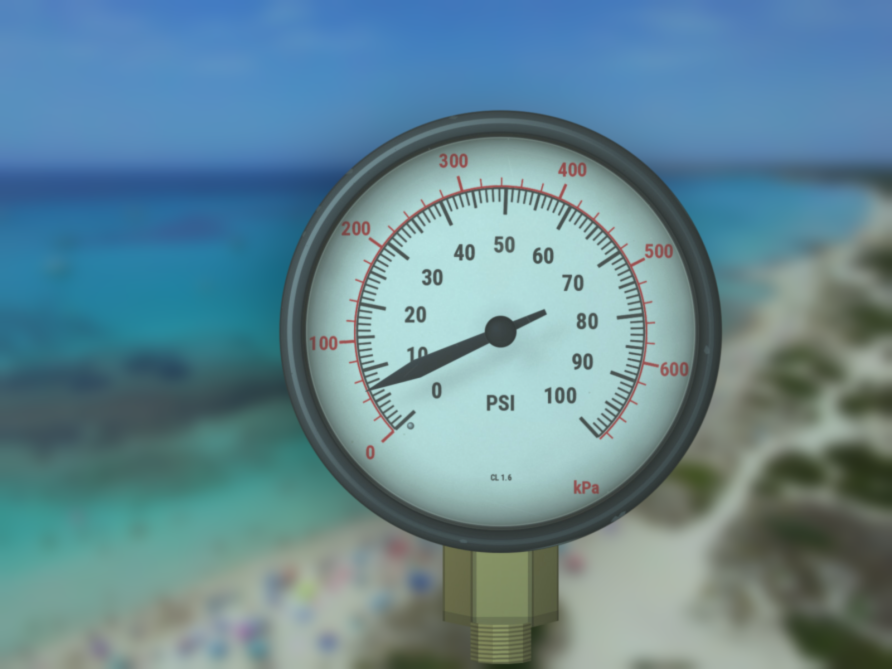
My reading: 7 psi
